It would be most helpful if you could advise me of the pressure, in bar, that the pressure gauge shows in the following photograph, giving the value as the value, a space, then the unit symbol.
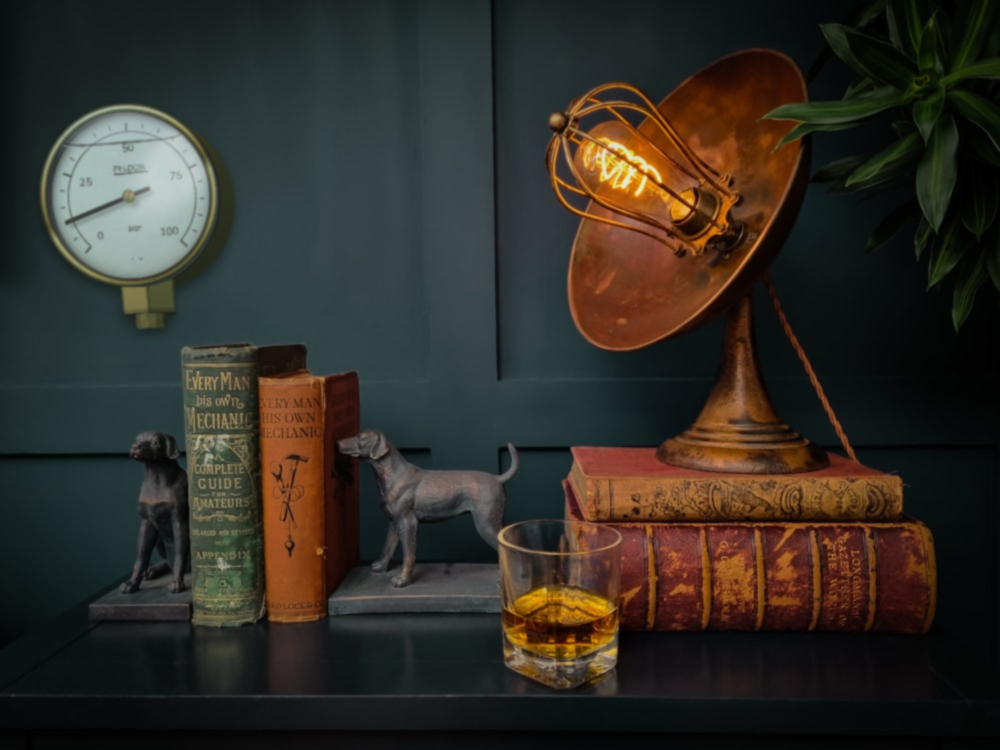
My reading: 10 bar
